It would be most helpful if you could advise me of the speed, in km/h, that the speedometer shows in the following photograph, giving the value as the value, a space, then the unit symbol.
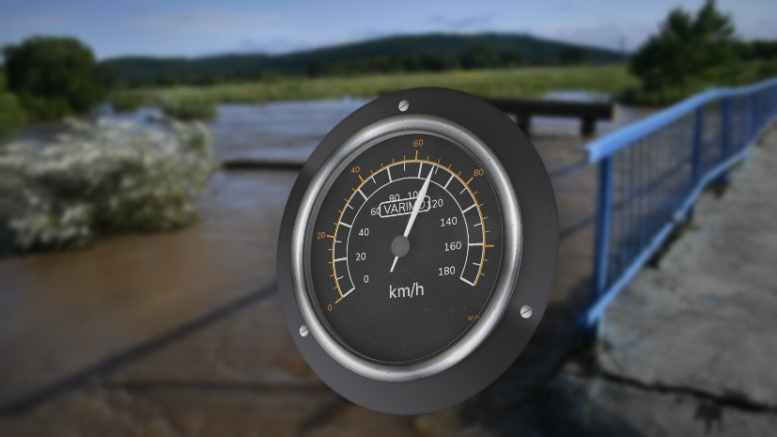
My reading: 110 km/h
